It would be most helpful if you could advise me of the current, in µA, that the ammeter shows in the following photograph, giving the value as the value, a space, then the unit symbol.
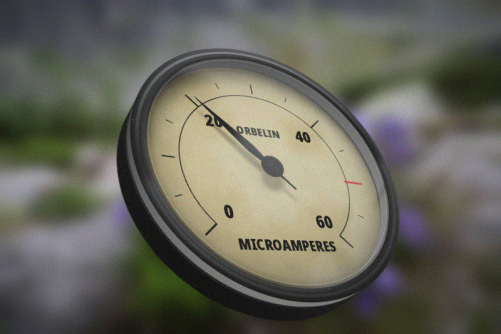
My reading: 20 µA
